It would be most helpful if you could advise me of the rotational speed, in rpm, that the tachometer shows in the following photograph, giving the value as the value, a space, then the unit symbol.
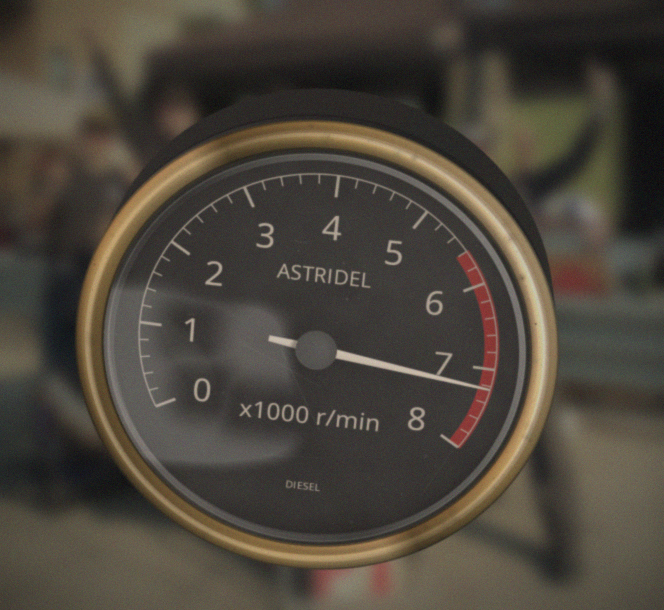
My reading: 7200 rpm
